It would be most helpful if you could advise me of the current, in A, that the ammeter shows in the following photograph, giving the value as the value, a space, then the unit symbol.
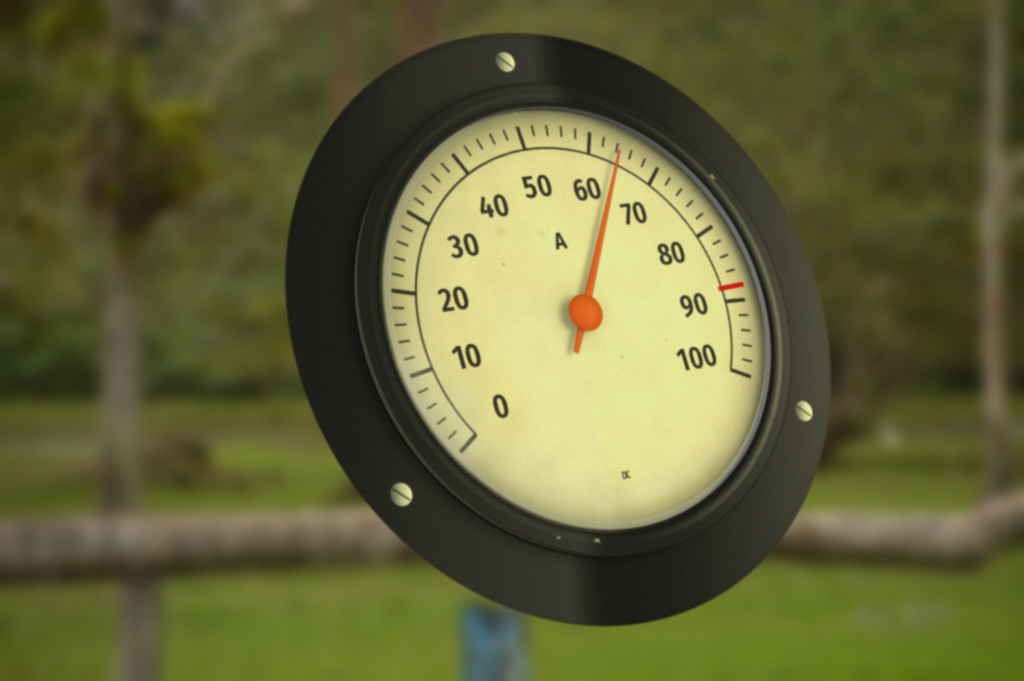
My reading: 64 A
